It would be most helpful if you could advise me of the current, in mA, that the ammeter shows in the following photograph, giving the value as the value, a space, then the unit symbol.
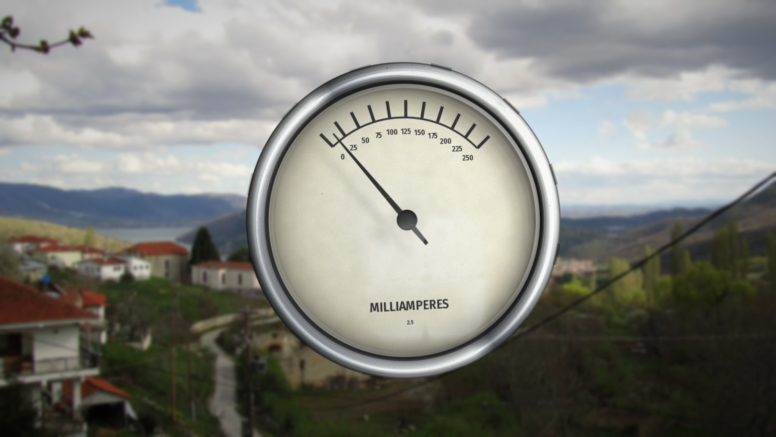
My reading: 12.5 mA
